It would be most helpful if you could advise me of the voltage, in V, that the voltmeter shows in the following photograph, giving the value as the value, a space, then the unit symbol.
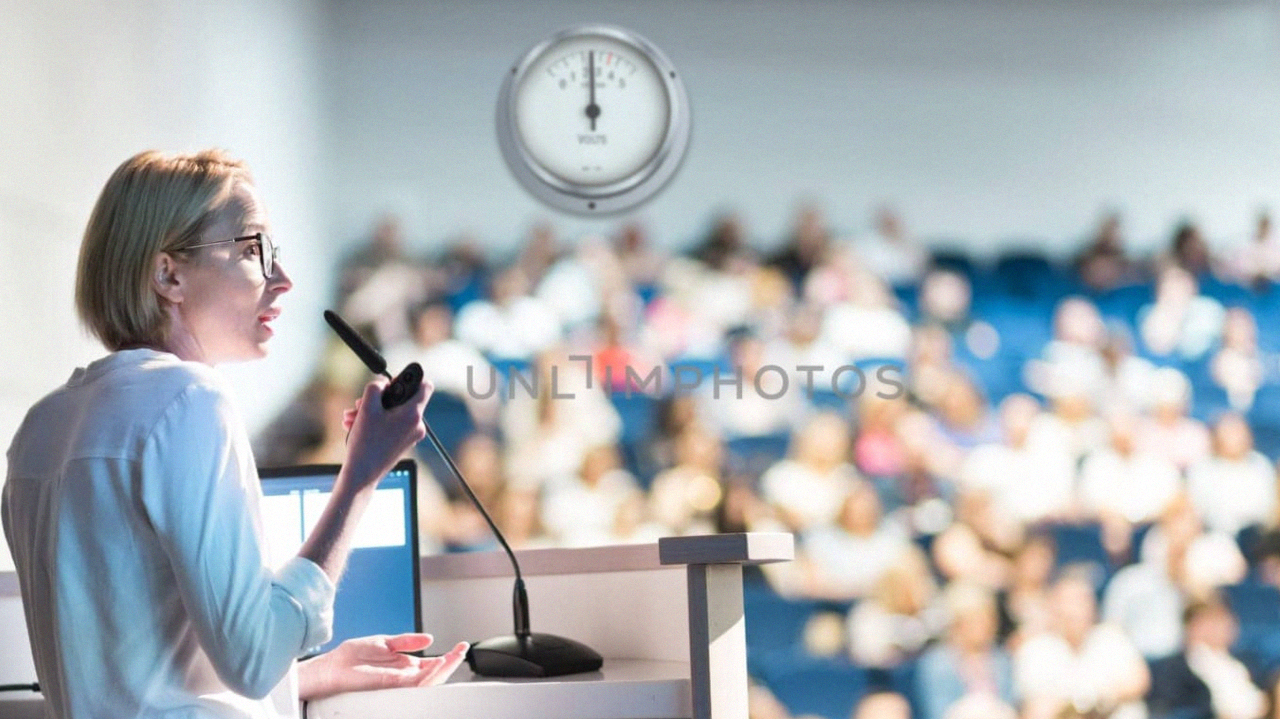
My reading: 2.5 V
